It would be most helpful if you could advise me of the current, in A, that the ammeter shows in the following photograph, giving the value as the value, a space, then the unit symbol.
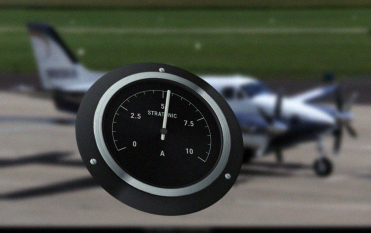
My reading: 5.25 A
